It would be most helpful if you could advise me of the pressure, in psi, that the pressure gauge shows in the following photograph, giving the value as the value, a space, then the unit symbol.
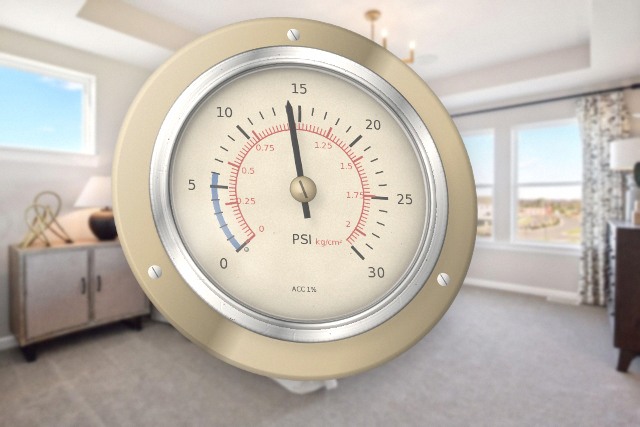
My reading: 14 psi
